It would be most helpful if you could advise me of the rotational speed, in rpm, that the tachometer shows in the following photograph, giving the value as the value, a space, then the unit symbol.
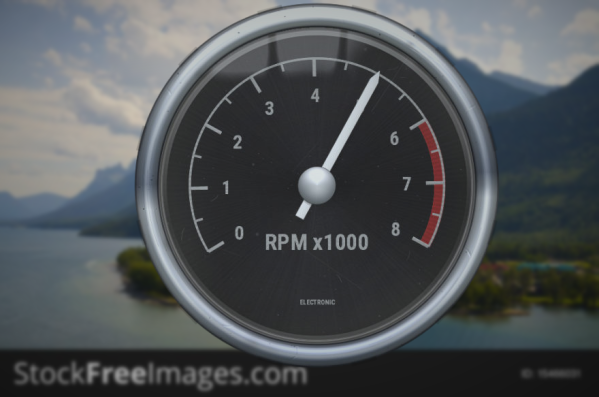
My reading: 5000 rpm
